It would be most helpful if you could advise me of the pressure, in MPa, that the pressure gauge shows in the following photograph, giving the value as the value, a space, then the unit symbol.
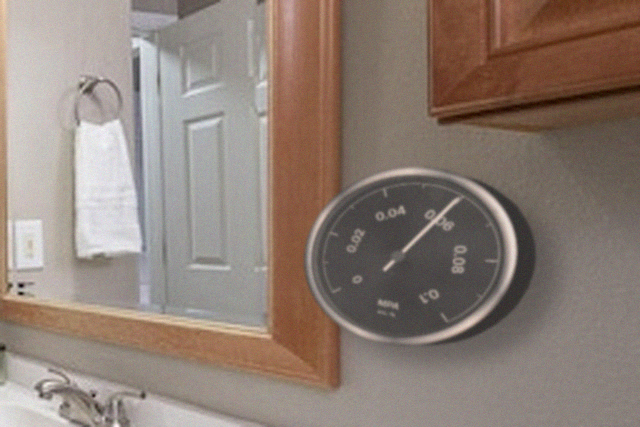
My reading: 0.06 MPa
